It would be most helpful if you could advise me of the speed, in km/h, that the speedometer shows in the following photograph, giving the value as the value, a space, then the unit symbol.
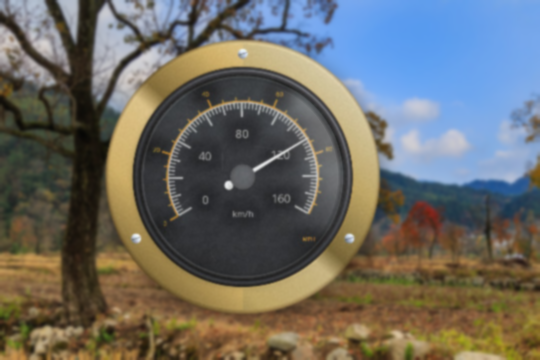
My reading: 120 km/h
